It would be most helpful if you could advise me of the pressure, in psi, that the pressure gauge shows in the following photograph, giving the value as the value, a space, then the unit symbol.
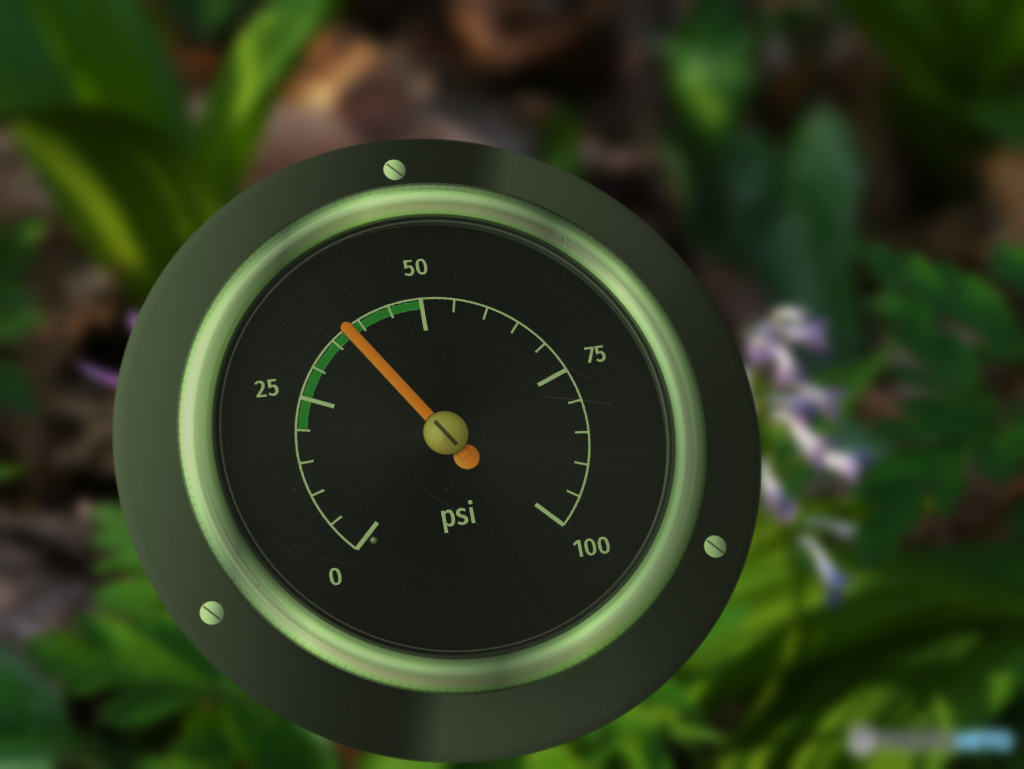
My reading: 37.5 psi
